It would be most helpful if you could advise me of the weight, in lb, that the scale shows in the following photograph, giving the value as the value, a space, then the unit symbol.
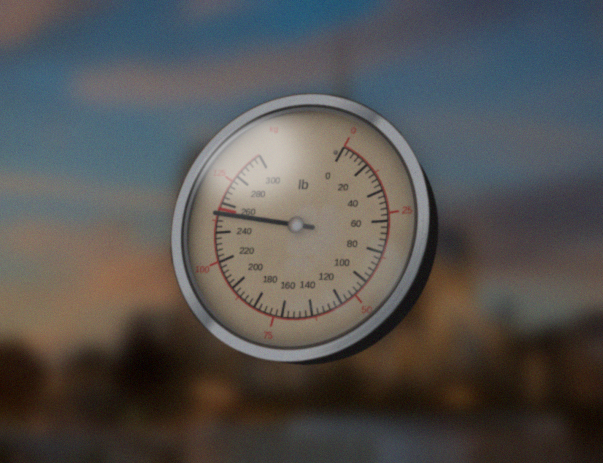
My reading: 252 lb
